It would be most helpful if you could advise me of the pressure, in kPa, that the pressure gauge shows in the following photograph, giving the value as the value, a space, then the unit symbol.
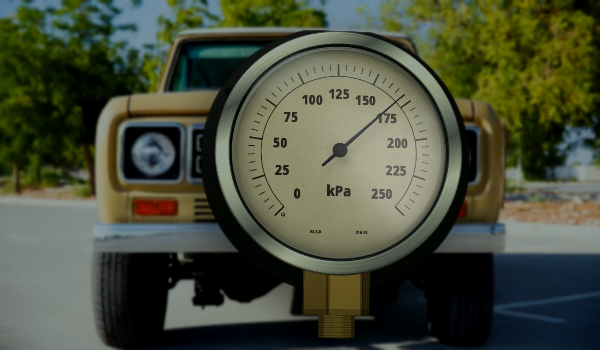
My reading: 170 kPa
